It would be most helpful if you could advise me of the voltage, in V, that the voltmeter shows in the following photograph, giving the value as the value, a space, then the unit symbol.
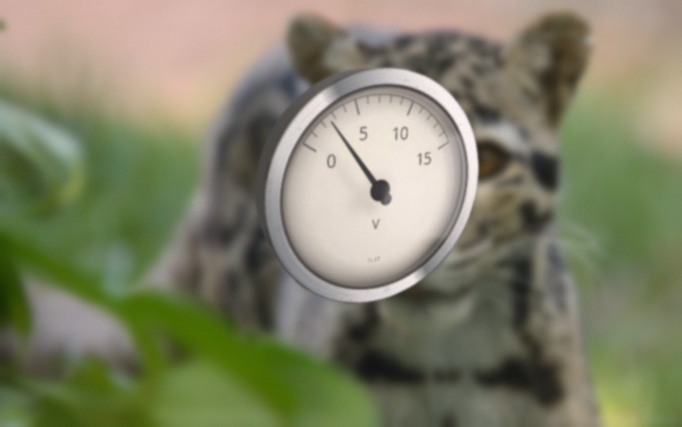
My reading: 2.5 V
